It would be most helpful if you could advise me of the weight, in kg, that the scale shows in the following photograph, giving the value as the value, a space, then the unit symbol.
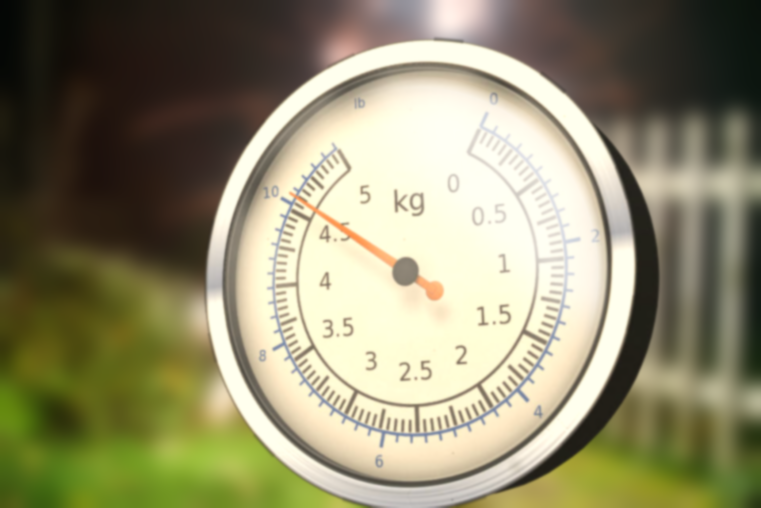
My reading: 4.6 kg
